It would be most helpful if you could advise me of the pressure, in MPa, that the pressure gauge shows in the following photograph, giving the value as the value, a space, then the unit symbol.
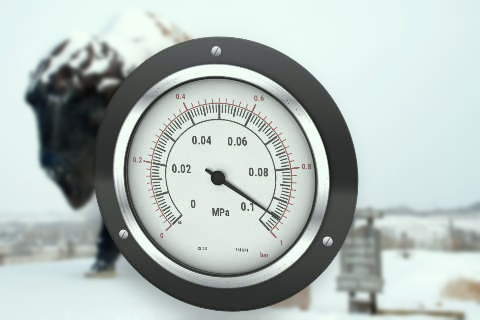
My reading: 0.095 MPa
